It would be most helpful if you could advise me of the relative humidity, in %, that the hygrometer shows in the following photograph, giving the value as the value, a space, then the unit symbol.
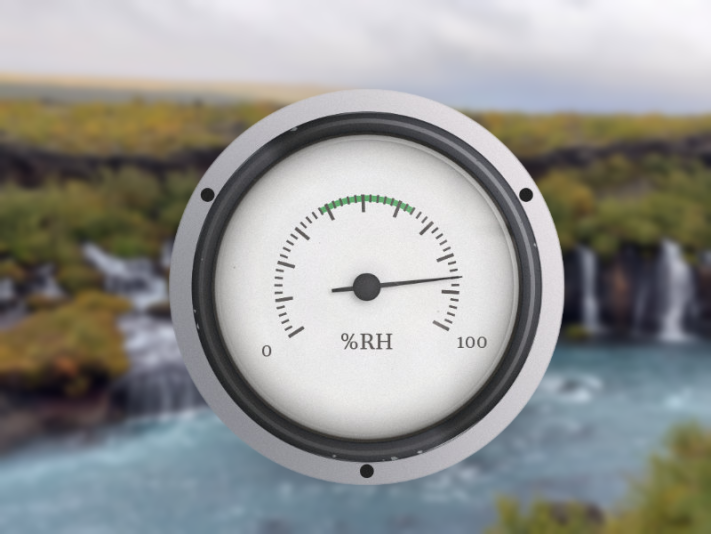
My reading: 86 %
